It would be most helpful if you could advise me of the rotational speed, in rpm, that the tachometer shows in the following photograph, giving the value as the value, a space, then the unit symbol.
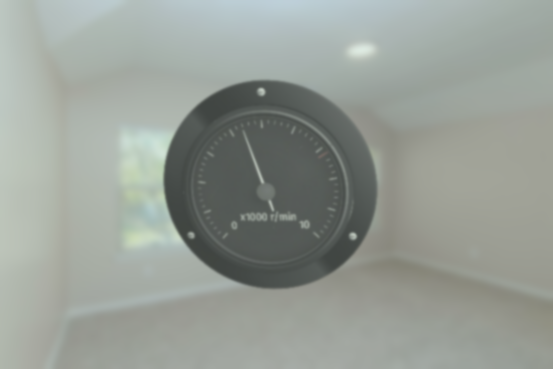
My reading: 4400 rpm
